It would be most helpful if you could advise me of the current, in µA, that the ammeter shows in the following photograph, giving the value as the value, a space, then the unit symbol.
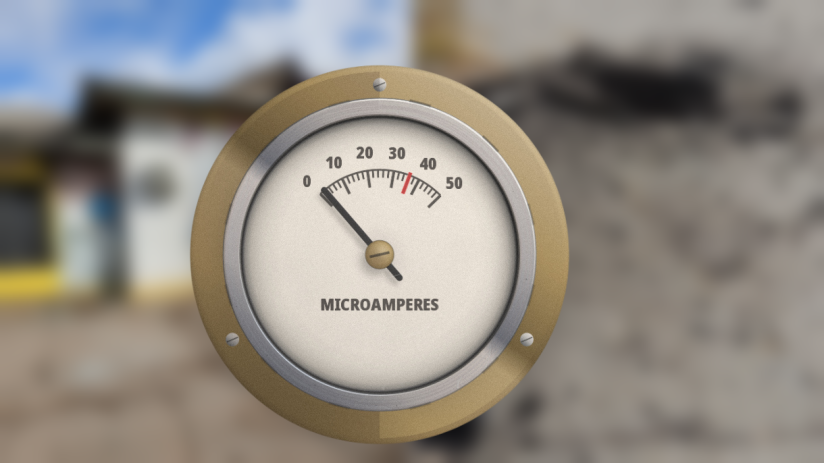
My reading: 2 µA
